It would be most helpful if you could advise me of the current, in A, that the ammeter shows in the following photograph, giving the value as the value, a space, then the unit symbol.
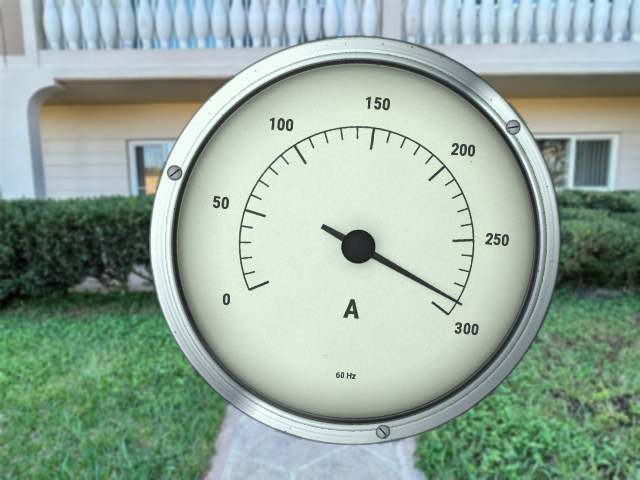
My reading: 290 A
